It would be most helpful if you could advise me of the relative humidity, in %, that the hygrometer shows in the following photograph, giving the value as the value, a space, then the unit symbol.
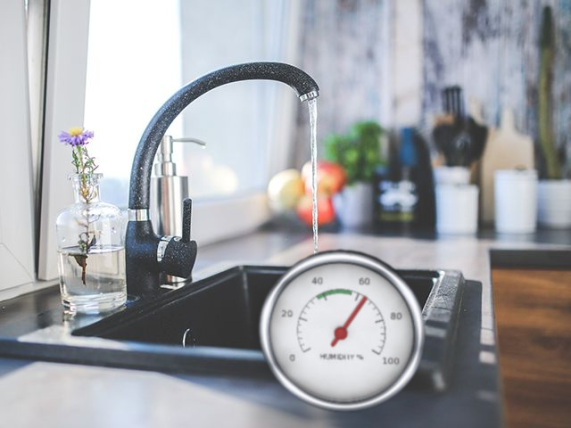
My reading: 64 %
